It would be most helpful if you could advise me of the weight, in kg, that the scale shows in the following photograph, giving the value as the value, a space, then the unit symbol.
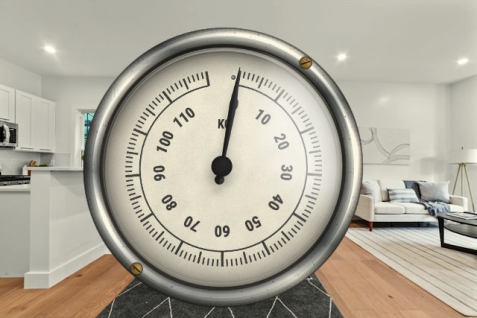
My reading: 0 kg
